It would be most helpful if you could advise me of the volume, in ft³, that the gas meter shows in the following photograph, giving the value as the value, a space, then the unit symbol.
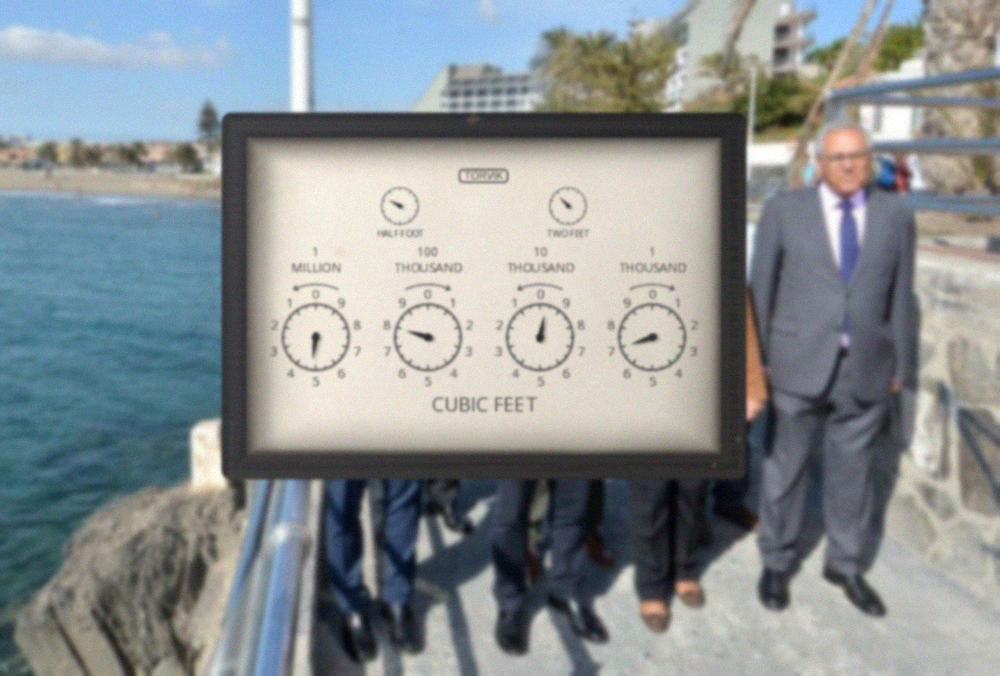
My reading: 479700 ft³
